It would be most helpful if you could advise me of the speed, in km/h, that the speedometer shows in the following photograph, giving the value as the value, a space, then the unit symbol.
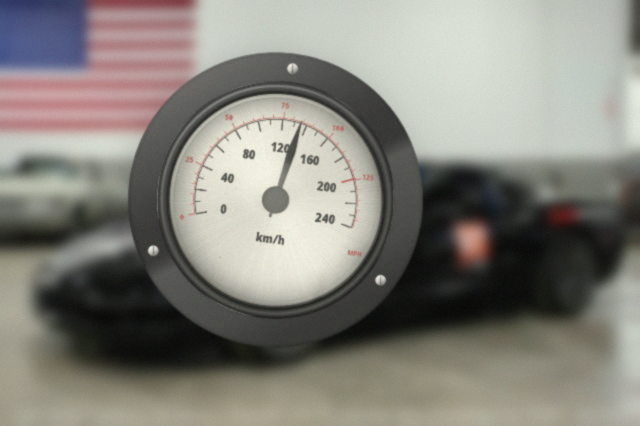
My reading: 135 km/h
